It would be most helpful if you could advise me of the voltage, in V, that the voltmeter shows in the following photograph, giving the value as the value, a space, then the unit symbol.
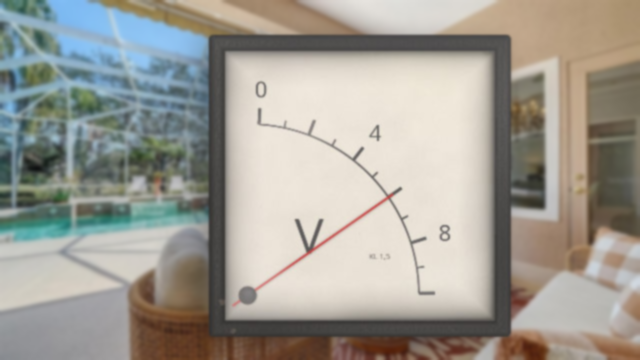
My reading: 6 V
